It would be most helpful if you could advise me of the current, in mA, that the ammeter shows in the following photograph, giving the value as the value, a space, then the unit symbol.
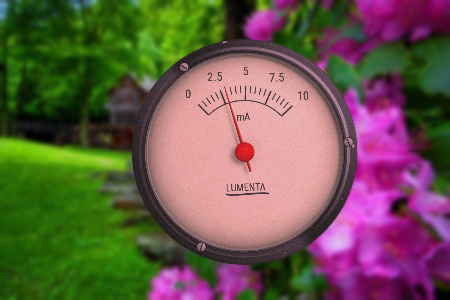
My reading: 3 mA
